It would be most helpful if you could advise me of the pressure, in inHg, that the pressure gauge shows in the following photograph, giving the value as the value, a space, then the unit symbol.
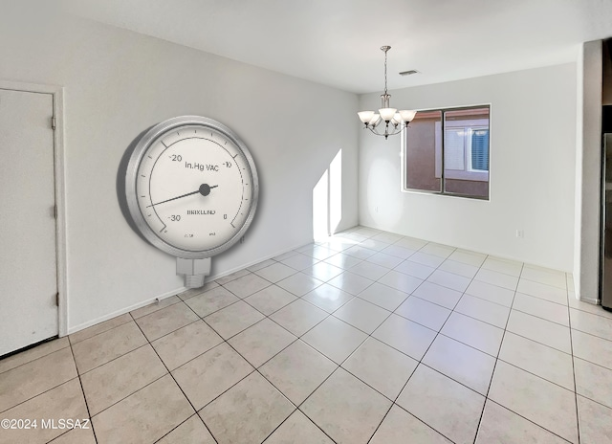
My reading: -27 inHg
